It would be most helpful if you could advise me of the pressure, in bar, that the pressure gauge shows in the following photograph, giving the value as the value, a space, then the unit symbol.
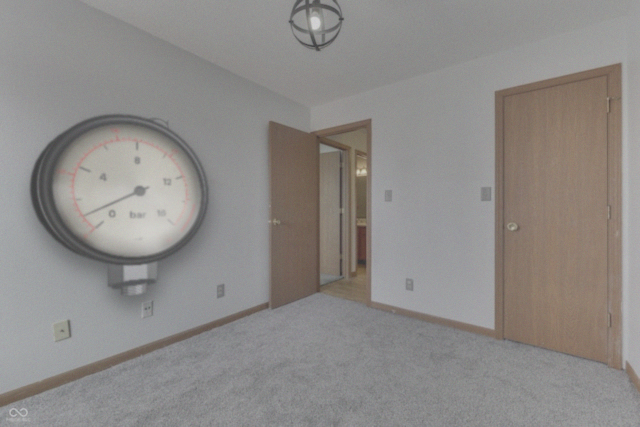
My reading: 1 bar
